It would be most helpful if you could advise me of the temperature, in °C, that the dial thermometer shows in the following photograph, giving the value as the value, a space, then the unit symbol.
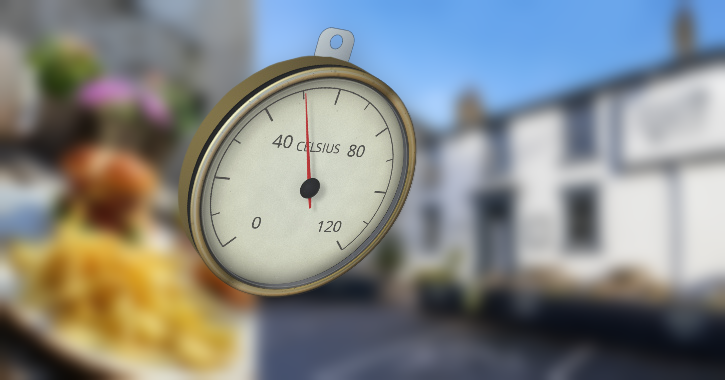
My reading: 50 °C
